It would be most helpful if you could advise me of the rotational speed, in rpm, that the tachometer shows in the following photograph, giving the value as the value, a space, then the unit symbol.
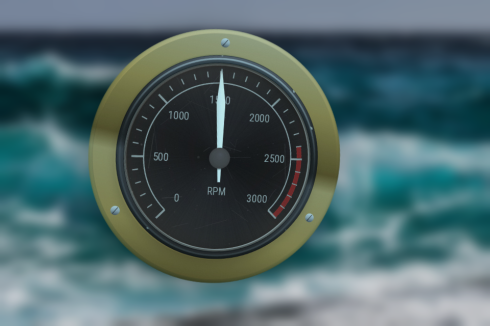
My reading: 1500 rpm
